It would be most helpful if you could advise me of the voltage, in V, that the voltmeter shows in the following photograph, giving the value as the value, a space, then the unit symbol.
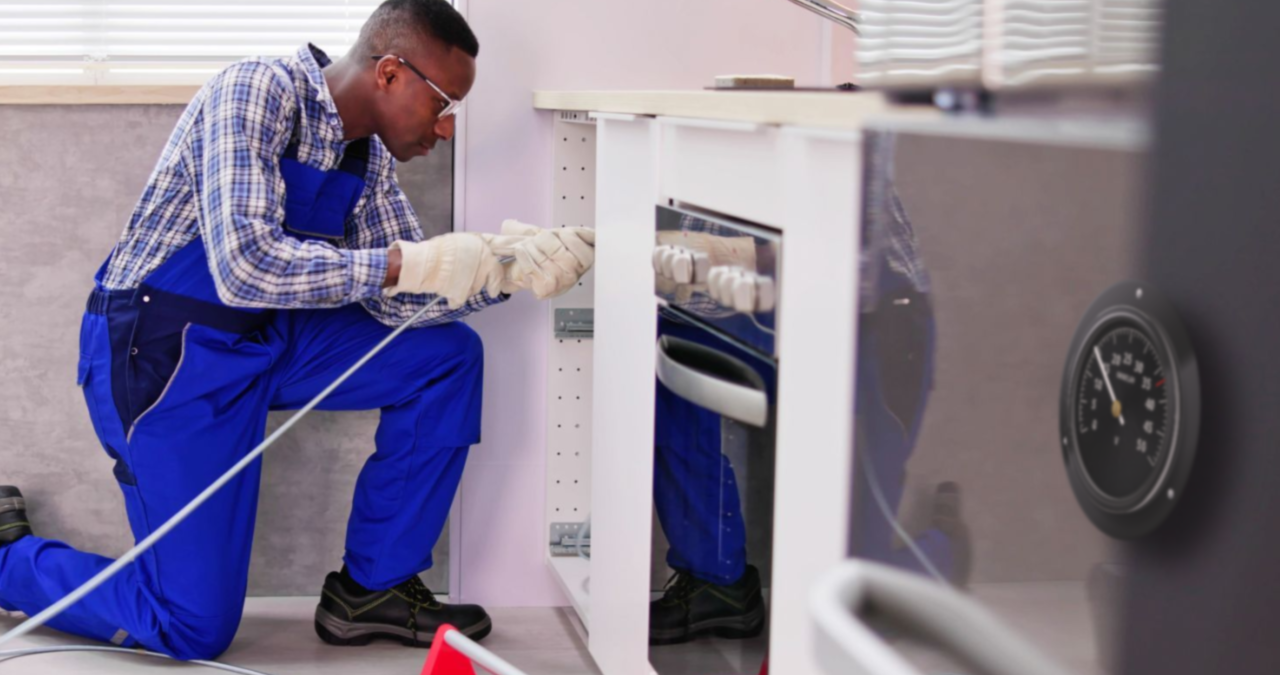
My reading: 15 V
